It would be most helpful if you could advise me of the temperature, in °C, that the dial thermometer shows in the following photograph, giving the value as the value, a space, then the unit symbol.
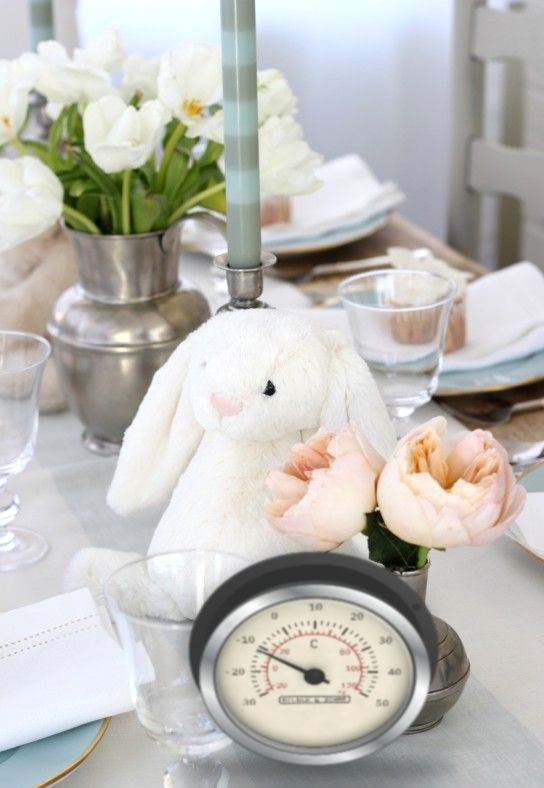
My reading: -10 °C
